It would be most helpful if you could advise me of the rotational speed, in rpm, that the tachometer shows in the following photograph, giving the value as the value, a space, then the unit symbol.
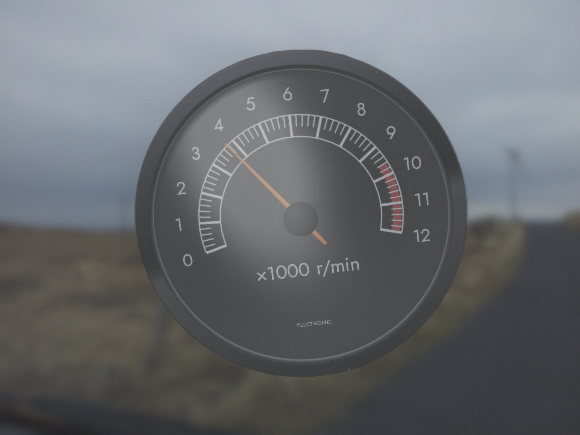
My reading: 3800 rpm
